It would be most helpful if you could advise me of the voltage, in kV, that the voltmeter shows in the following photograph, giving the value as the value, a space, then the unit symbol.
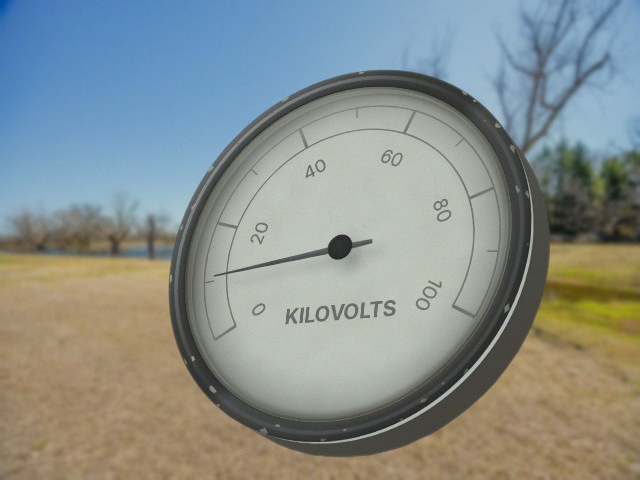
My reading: 10 kV
